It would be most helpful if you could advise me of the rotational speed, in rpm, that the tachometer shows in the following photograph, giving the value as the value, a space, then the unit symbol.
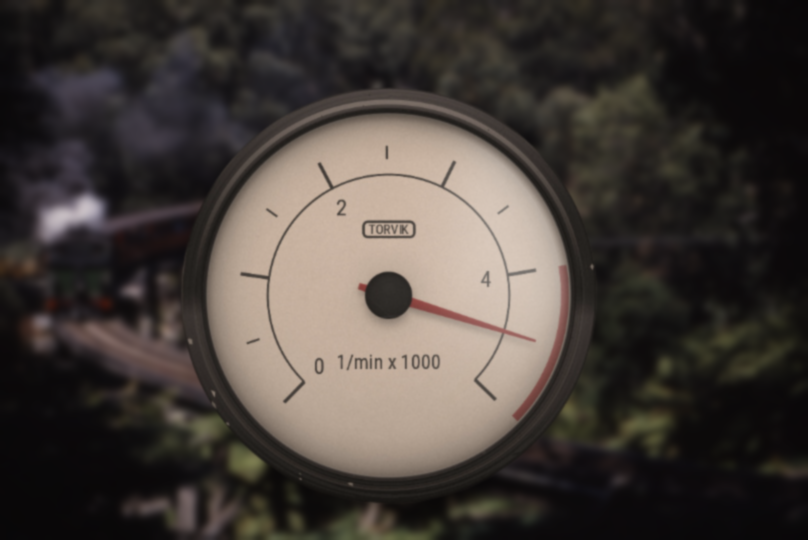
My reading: 4500 rpm
